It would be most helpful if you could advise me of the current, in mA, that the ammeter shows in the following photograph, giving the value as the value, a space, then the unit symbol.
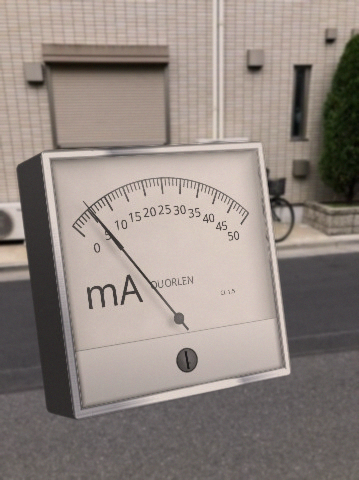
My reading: 5 mA
